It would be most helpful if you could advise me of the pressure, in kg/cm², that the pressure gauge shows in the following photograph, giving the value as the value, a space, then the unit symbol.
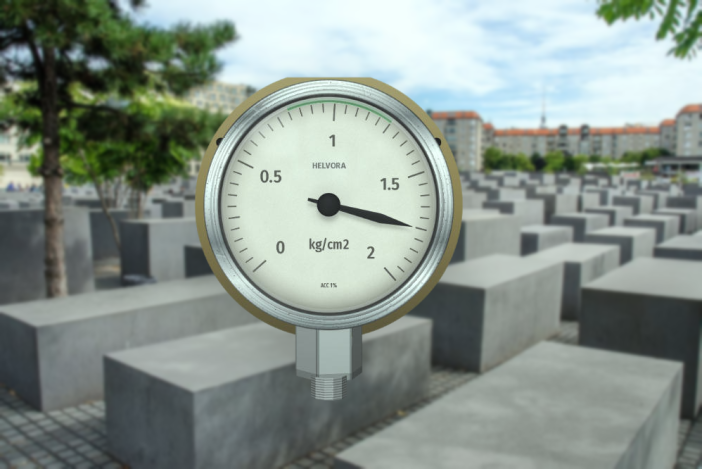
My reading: 1.75 kg/cm²
